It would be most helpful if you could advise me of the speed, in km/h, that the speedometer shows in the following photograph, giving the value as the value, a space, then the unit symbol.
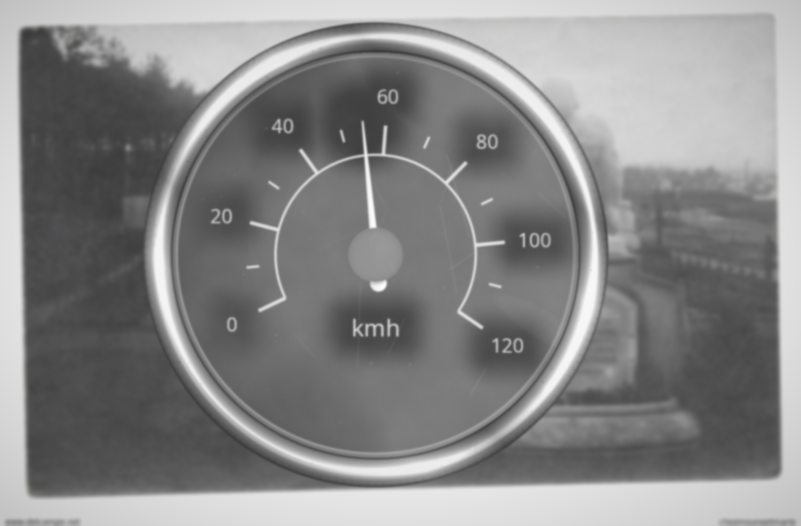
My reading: 55 km/h
